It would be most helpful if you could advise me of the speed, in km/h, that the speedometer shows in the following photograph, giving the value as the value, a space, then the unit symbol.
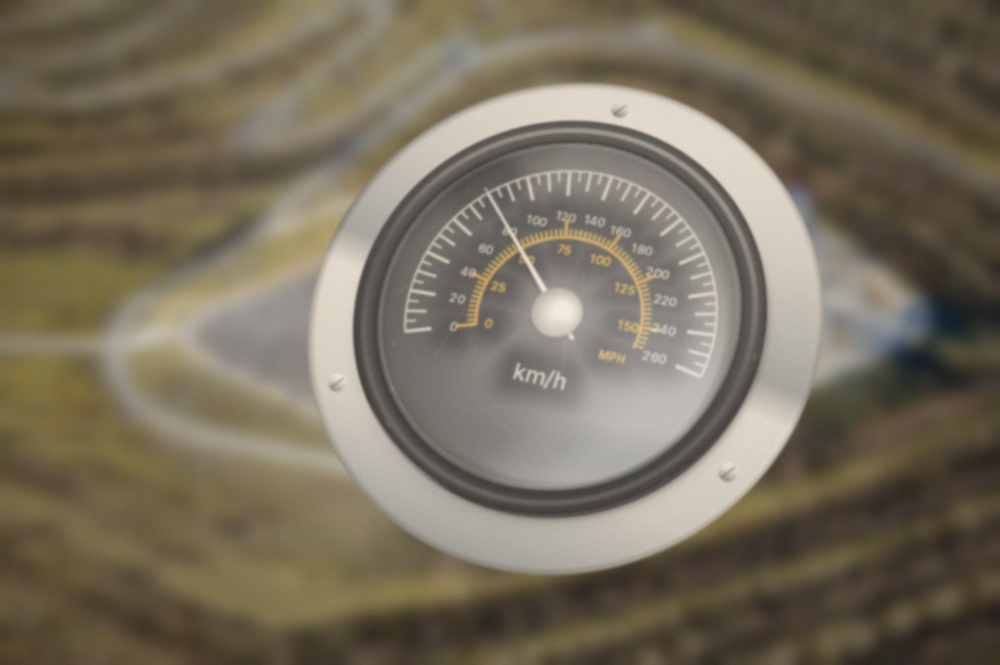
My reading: 80 km/h
